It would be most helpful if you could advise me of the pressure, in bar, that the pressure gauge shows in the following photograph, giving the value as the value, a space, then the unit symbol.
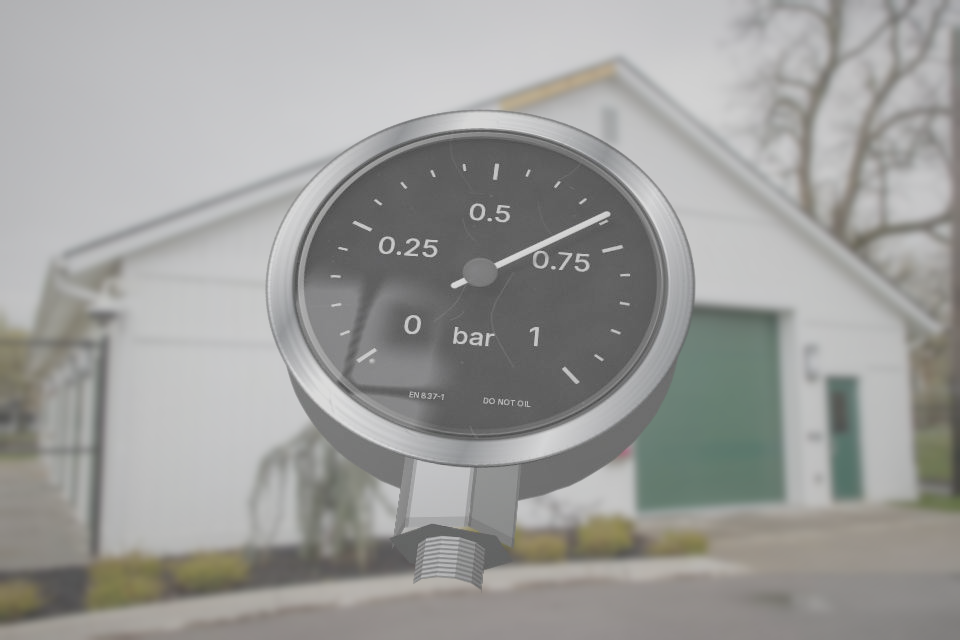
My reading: 0.7 bar
